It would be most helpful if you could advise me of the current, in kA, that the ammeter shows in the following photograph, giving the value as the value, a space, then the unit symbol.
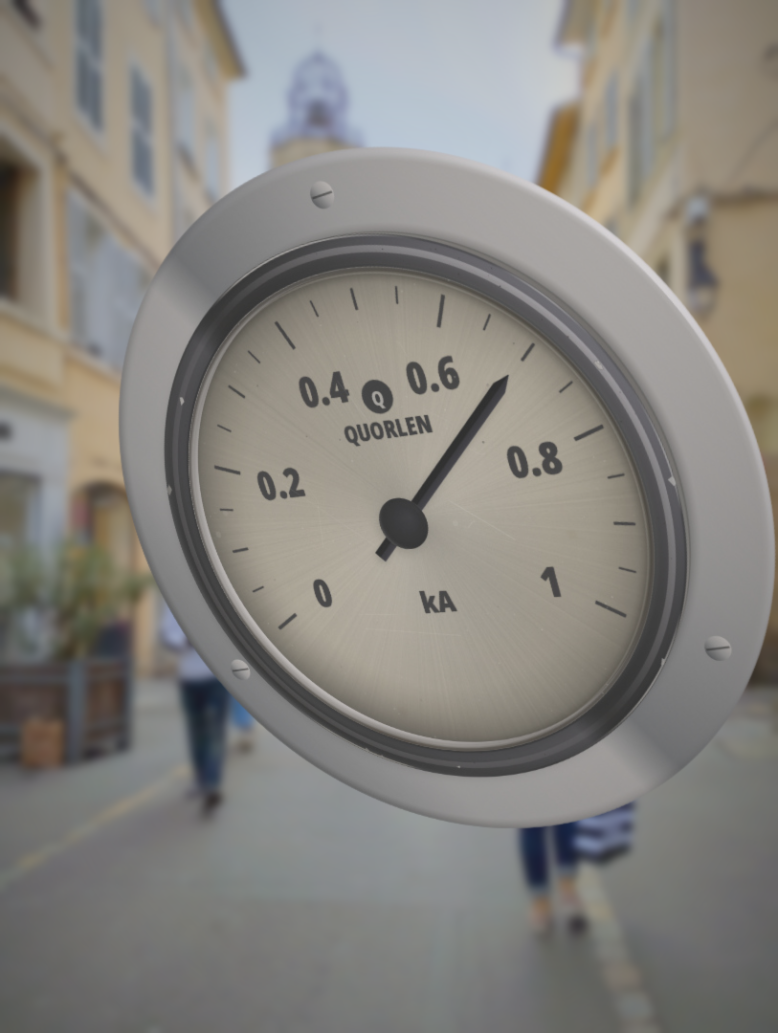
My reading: 0.7 kA
